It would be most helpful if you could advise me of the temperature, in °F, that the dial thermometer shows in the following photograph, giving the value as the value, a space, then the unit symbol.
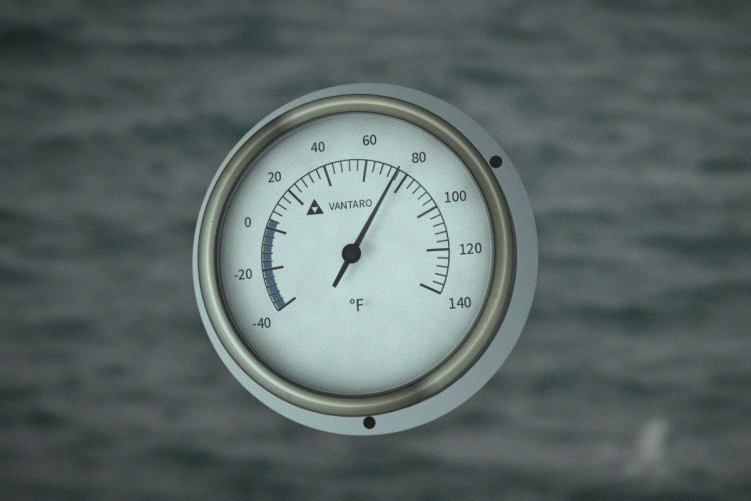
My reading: 76 °F
